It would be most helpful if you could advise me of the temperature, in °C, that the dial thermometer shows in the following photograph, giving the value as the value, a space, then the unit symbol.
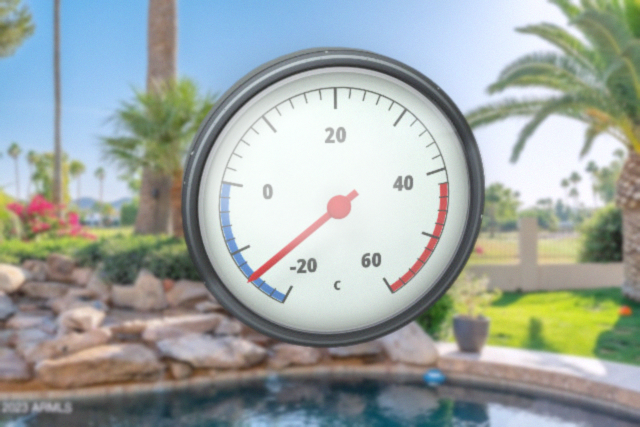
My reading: -14 °C
